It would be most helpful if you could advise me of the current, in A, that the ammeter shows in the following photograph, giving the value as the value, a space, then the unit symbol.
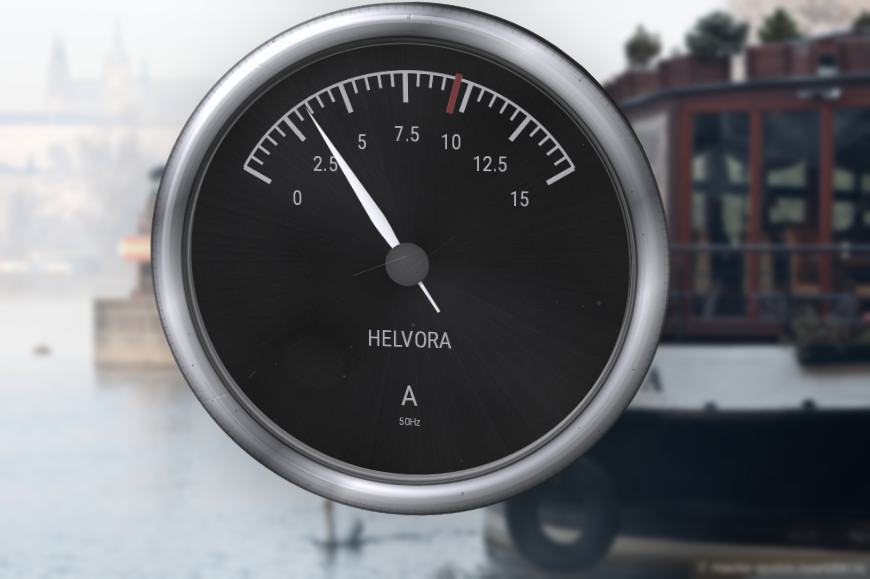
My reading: 3.5 A
